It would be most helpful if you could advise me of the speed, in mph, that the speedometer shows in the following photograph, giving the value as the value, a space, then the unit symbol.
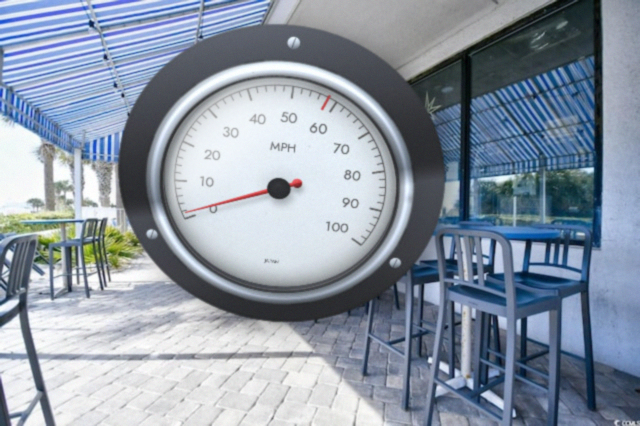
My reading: 2 mph
